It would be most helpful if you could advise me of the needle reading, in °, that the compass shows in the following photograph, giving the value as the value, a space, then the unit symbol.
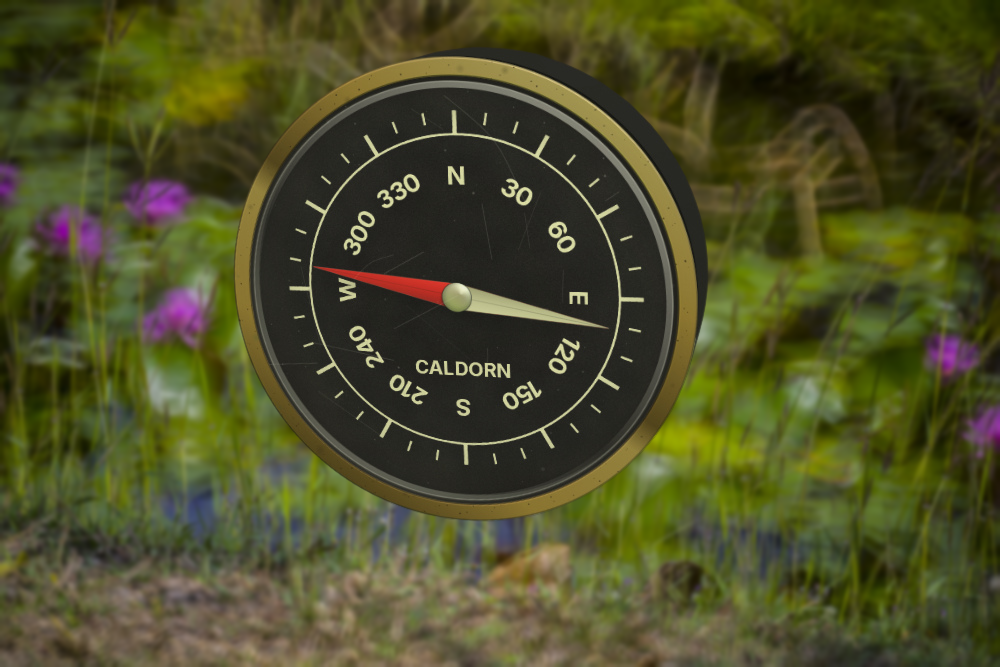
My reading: 280 °
